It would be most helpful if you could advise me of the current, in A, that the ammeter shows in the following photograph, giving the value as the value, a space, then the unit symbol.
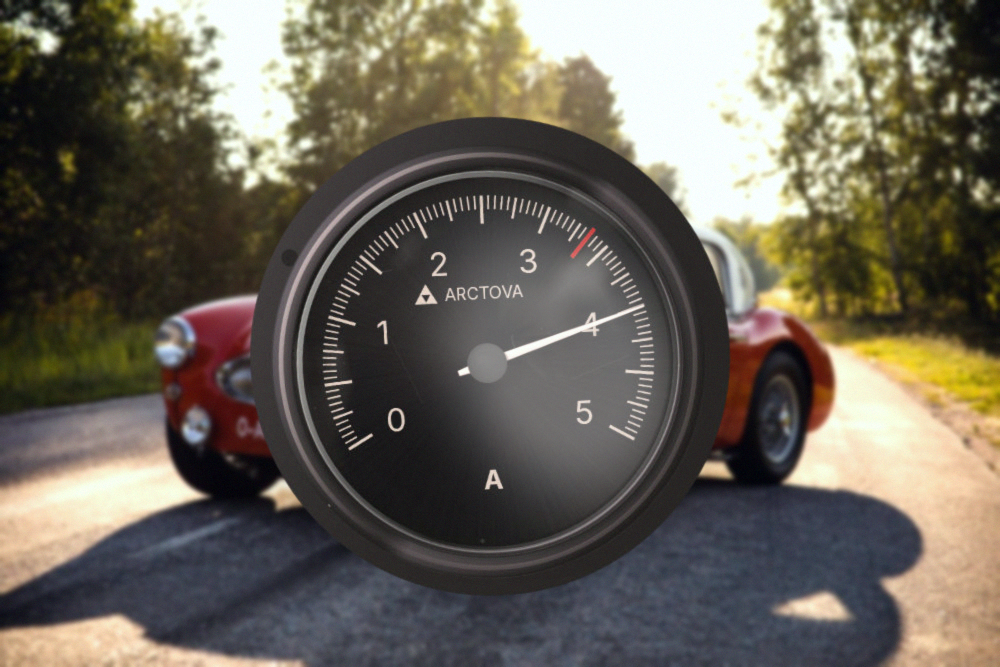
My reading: 4 A
